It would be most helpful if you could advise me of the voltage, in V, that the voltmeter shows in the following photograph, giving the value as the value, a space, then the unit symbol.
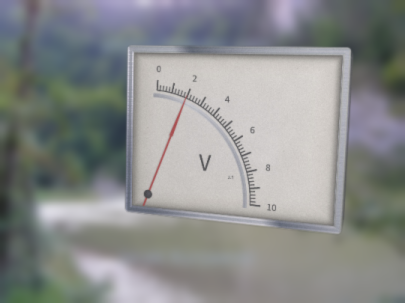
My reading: 2 V
